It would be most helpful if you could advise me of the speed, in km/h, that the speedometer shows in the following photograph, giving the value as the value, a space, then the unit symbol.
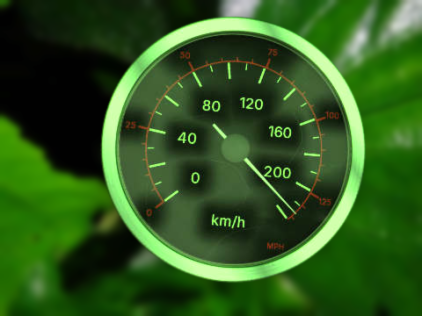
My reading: 215 km/h
